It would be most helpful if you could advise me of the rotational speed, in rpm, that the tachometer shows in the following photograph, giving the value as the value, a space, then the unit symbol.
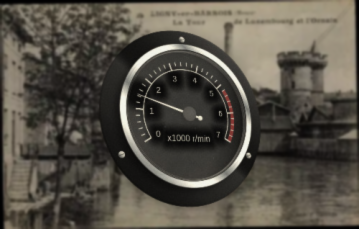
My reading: 1400 rpm
